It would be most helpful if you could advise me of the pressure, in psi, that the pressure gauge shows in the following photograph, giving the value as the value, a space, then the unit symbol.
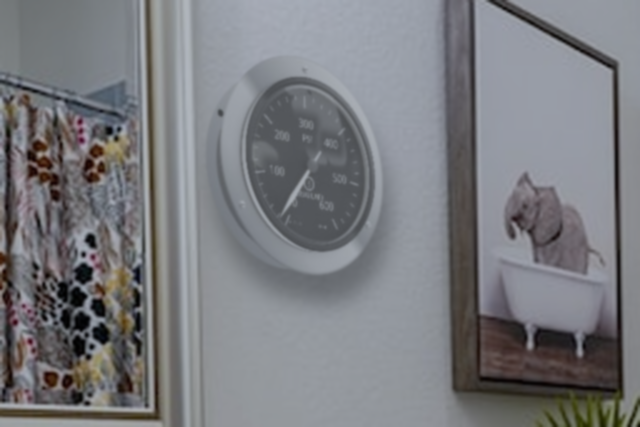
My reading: 20 psi
